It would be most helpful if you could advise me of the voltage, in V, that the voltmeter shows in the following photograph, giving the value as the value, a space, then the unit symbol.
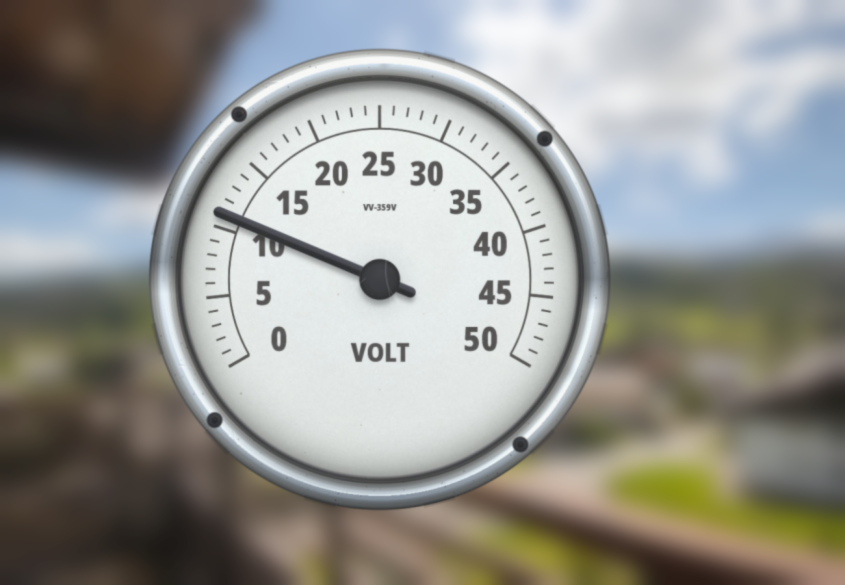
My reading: 11 V
